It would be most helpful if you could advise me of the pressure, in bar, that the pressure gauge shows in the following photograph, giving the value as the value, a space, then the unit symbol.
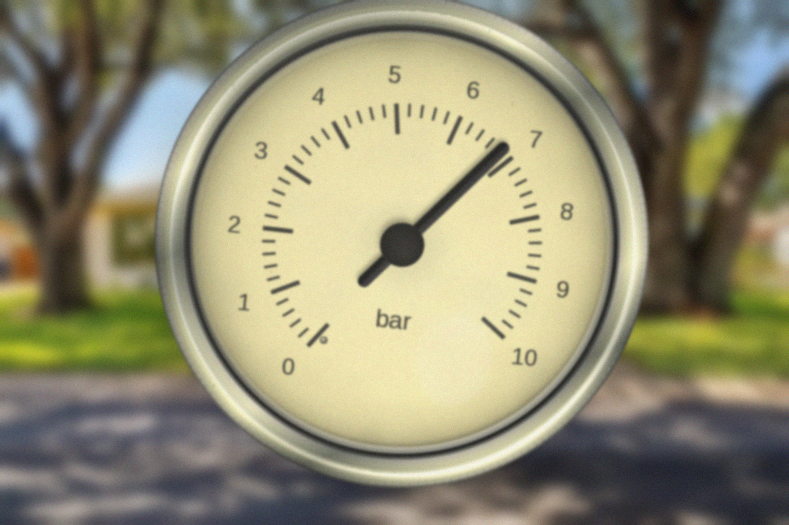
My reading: 6.8 bar
